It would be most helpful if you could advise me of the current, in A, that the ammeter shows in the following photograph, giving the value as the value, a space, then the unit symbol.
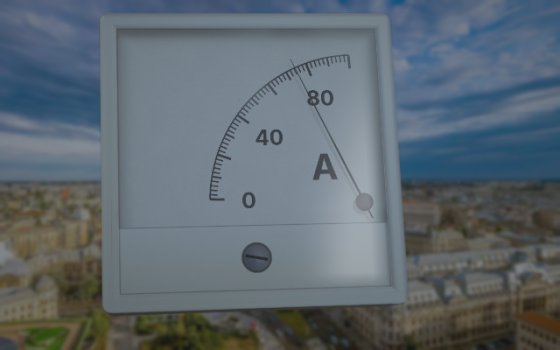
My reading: 74 A
